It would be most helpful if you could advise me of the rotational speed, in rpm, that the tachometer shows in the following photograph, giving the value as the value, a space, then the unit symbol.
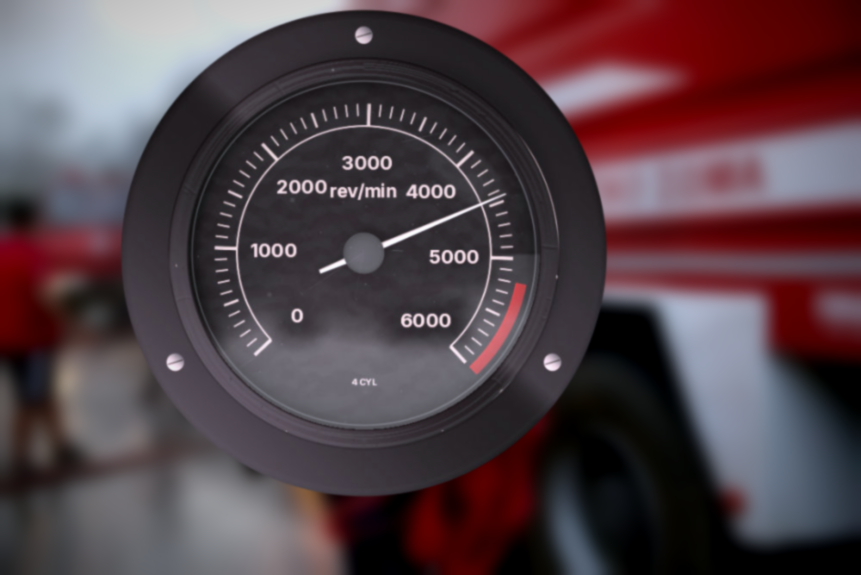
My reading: 4450 rpm
